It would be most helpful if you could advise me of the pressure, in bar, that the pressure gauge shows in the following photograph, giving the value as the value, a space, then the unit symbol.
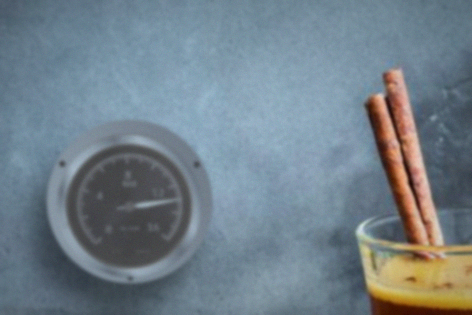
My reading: 13 bar
